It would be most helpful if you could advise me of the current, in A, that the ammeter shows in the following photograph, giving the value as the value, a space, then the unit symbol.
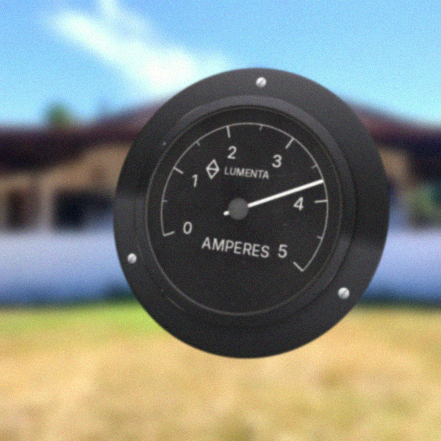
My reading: 3.75 A
